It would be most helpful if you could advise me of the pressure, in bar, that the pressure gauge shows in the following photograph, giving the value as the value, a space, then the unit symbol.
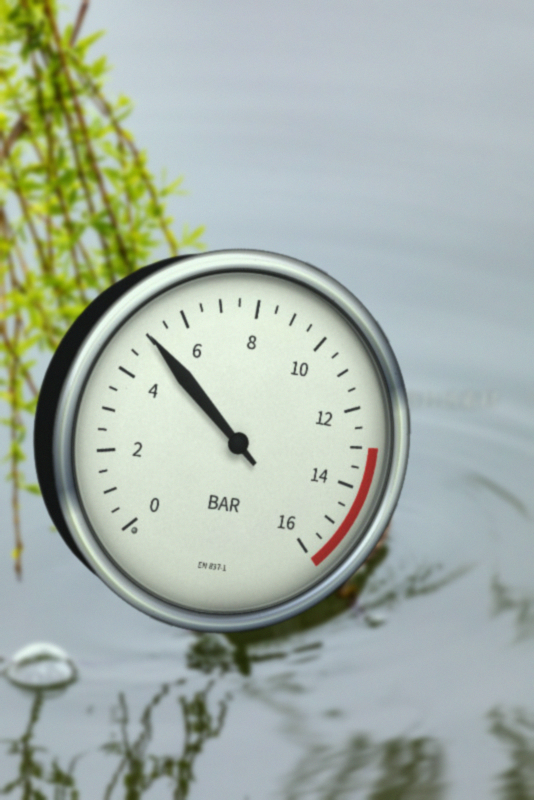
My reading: 5 bar
